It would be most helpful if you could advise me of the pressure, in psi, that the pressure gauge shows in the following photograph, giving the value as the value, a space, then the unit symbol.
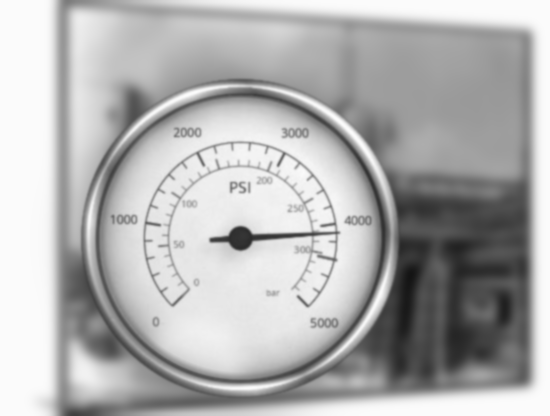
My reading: 4100 psi
